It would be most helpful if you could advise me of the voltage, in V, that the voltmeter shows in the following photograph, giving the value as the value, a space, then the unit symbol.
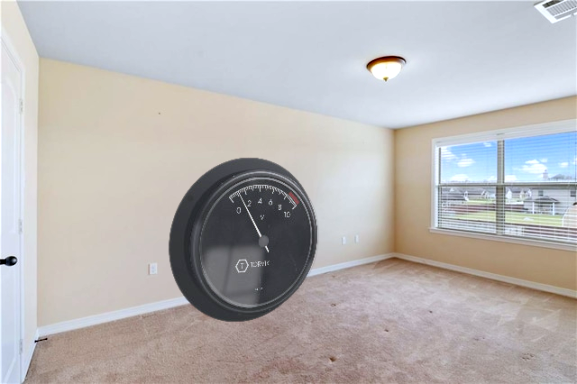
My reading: 1 V
